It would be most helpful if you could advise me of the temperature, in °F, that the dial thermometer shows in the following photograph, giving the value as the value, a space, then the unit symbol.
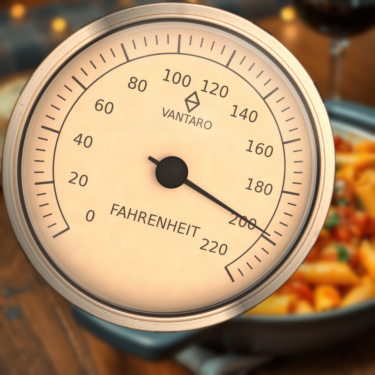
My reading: 198 °F
